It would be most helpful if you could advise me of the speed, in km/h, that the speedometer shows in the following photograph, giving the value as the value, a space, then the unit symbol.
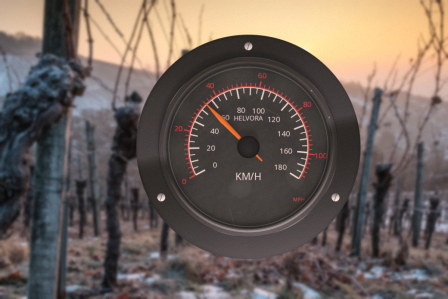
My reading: 55 km/h
